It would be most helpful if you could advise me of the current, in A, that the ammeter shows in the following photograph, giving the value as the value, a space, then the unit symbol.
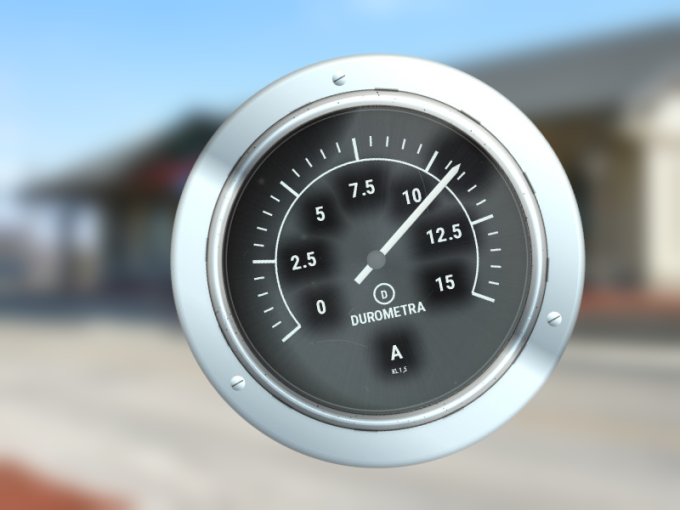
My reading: 10.75 A
